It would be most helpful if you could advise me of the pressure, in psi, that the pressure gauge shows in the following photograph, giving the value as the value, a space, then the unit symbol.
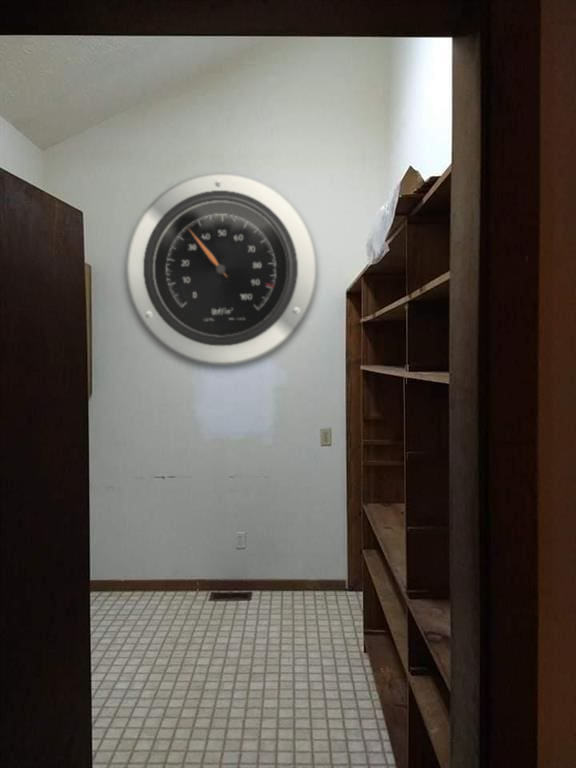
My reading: 35 psi
